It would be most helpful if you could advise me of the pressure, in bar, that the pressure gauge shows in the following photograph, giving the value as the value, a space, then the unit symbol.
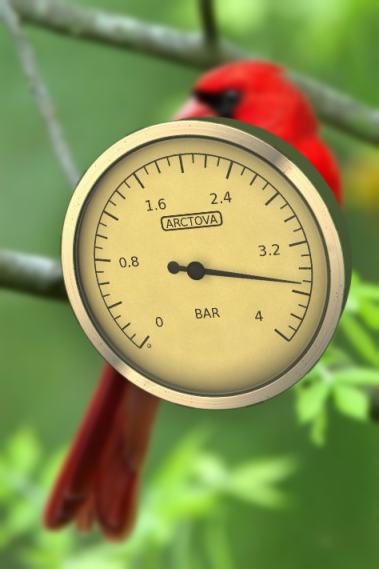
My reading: 3.5 bar
